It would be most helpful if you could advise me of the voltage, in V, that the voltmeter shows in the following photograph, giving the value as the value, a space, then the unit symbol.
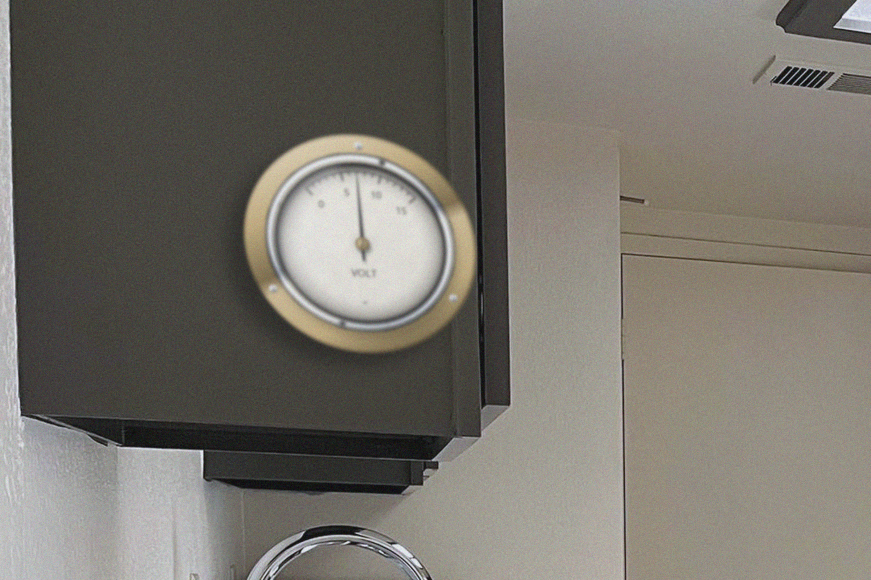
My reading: 7 V
